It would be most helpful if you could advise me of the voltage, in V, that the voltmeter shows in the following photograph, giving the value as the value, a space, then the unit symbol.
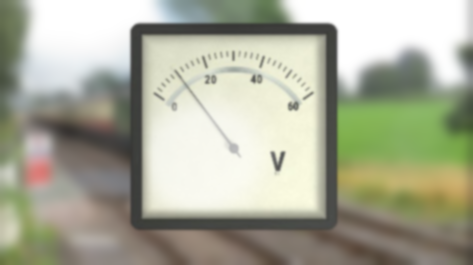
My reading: 10 V
